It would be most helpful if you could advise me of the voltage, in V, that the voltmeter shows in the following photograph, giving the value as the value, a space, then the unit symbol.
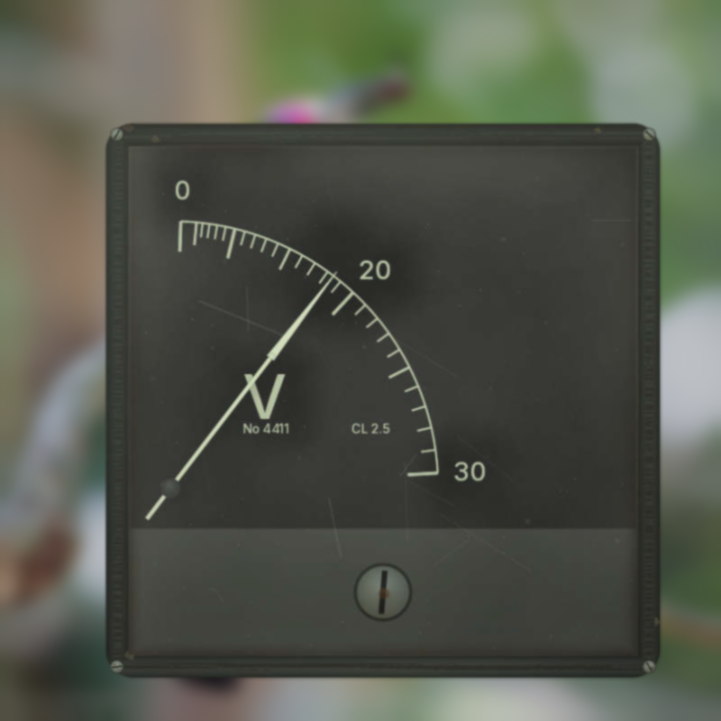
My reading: 18.5 V
